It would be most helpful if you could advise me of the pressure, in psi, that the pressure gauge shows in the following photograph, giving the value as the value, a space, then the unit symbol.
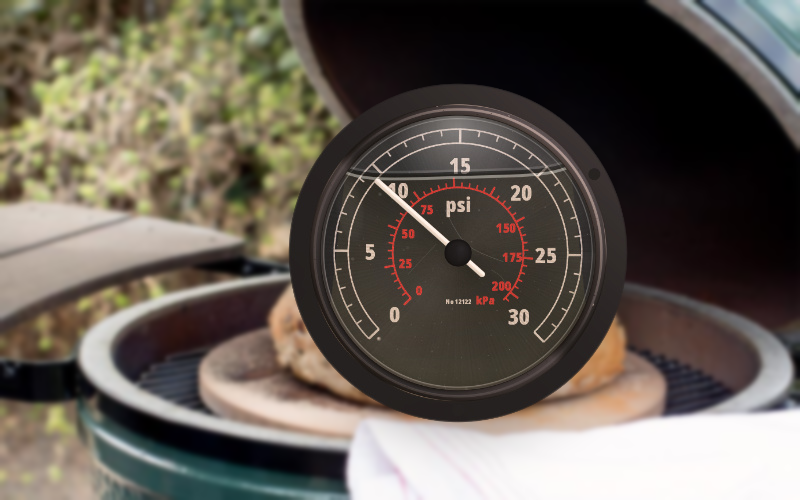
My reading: 9.5 psi
